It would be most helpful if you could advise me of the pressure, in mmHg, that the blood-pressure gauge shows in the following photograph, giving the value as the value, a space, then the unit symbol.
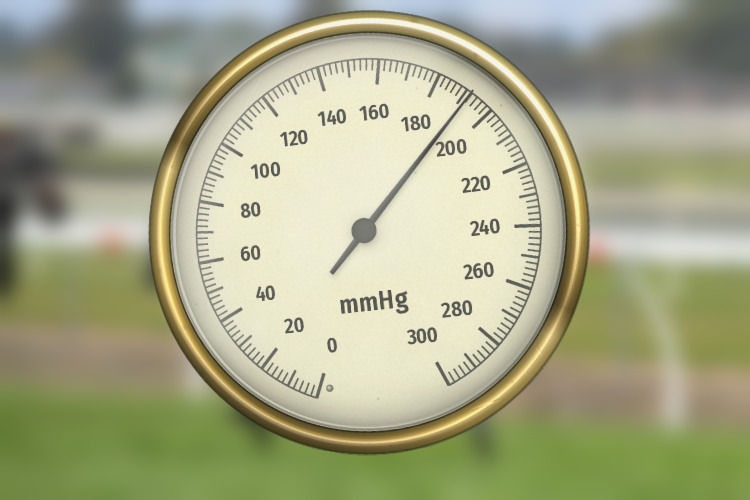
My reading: 192 mmHg
